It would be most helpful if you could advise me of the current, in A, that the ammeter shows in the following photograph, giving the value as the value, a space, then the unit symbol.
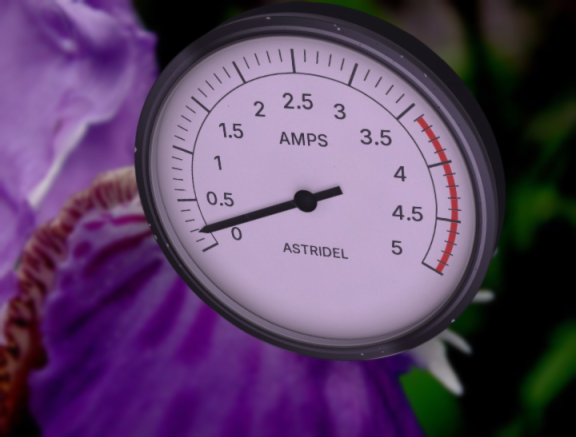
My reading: 0.2 A
